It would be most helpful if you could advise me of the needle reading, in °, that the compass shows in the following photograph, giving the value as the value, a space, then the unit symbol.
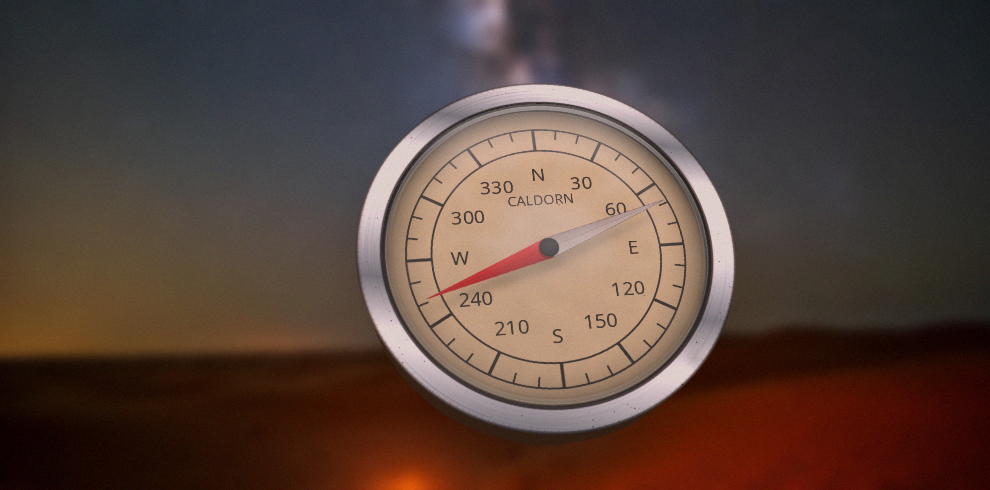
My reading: 250 °
